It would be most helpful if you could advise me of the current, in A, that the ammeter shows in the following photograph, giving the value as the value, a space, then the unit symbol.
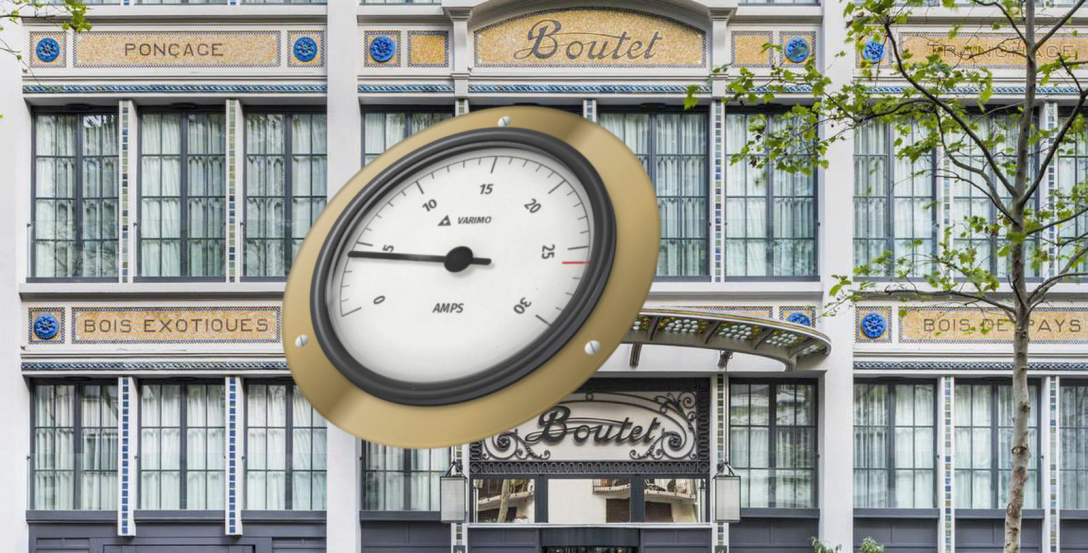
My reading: 4 A
